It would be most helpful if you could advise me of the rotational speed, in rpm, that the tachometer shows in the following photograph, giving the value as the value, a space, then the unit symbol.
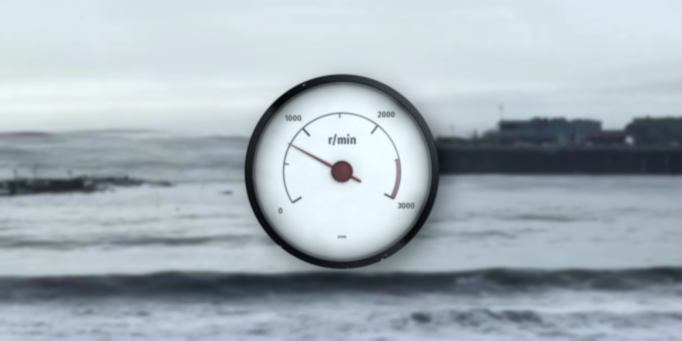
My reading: 750 rpm
